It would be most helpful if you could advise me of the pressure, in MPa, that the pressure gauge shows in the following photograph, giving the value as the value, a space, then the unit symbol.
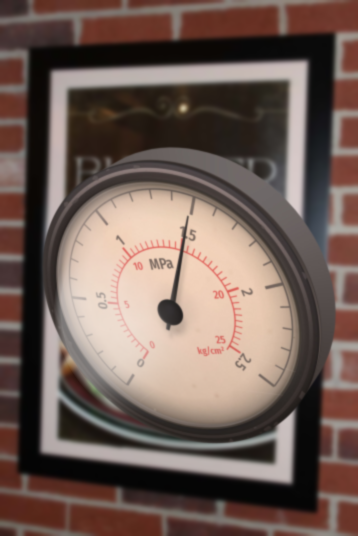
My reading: 1.5 MPa
